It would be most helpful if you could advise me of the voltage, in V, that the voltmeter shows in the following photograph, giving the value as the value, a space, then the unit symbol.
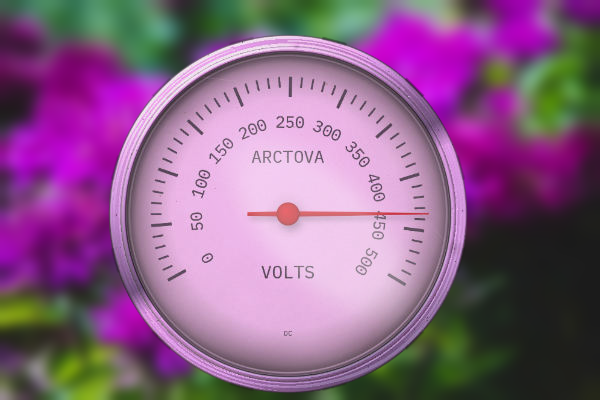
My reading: 435 V
